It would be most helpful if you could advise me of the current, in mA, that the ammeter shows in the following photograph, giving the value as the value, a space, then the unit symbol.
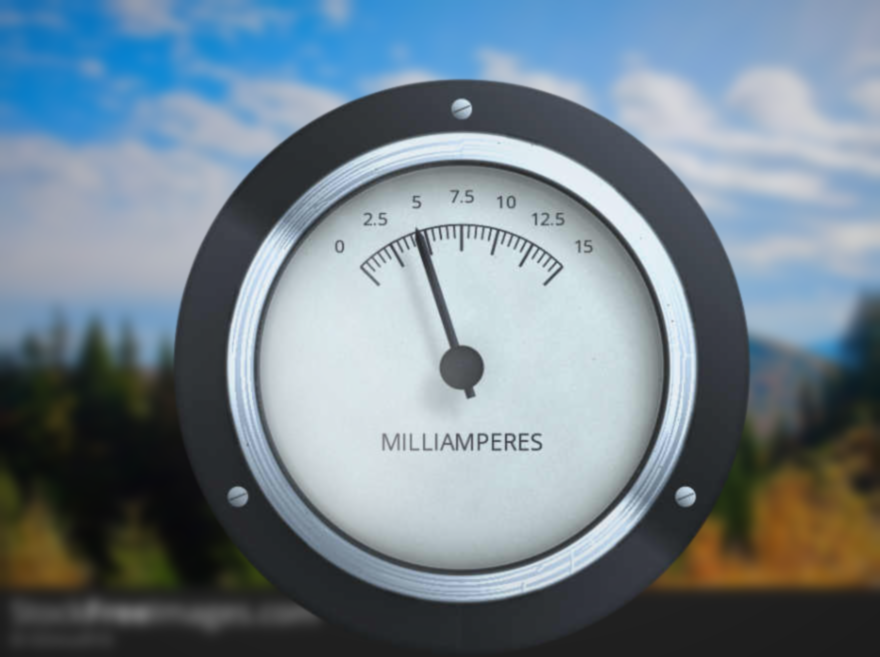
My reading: 4.5 mA
